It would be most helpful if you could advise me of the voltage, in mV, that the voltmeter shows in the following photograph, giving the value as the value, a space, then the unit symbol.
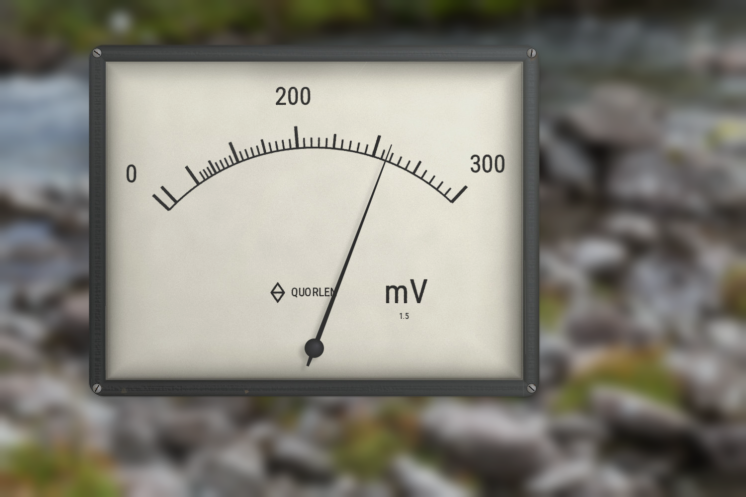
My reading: 257.5 mV
